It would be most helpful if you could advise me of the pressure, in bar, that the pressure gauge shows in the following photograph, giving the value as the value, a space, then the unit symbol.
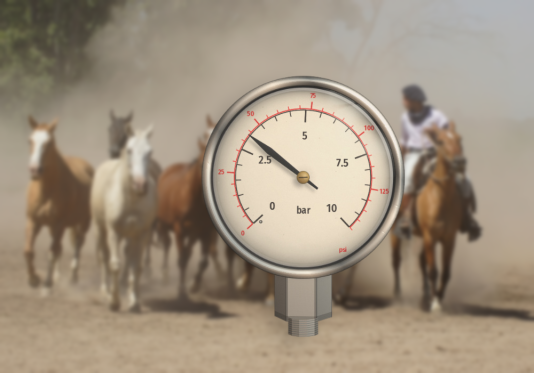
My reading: 3 bar
